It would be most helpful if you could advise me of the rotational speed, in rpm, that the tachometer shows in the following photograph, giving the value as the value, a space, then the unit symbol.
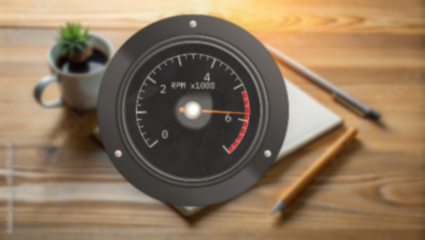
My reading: 5800 rpm
